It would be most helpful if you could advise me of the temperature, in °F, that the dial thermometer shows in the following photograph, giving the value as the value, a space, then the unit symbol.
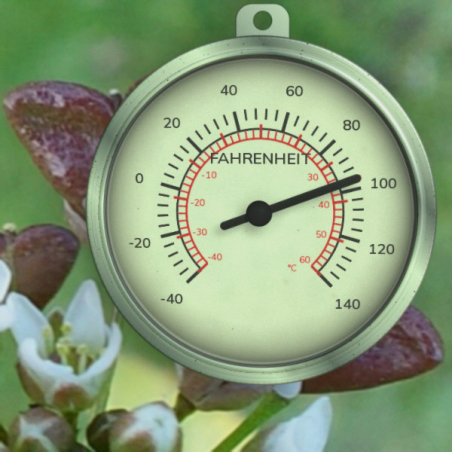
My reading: 96 °F
